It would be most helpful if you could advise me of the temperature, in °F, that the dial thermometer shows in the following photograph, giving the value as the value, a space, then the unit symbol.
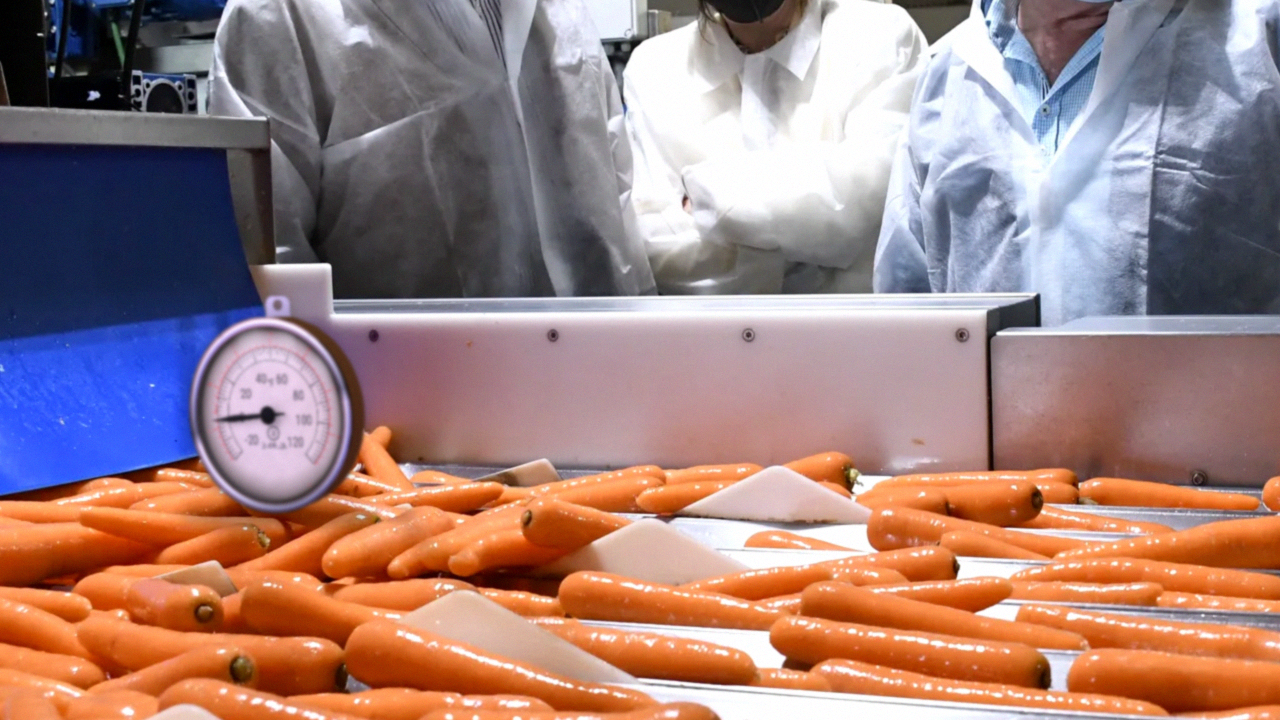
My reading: 0 °F
